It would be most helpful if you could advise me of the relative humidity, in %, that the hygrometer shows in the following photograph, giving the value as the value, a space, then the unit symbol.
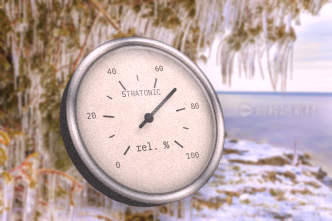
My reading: 70 %
